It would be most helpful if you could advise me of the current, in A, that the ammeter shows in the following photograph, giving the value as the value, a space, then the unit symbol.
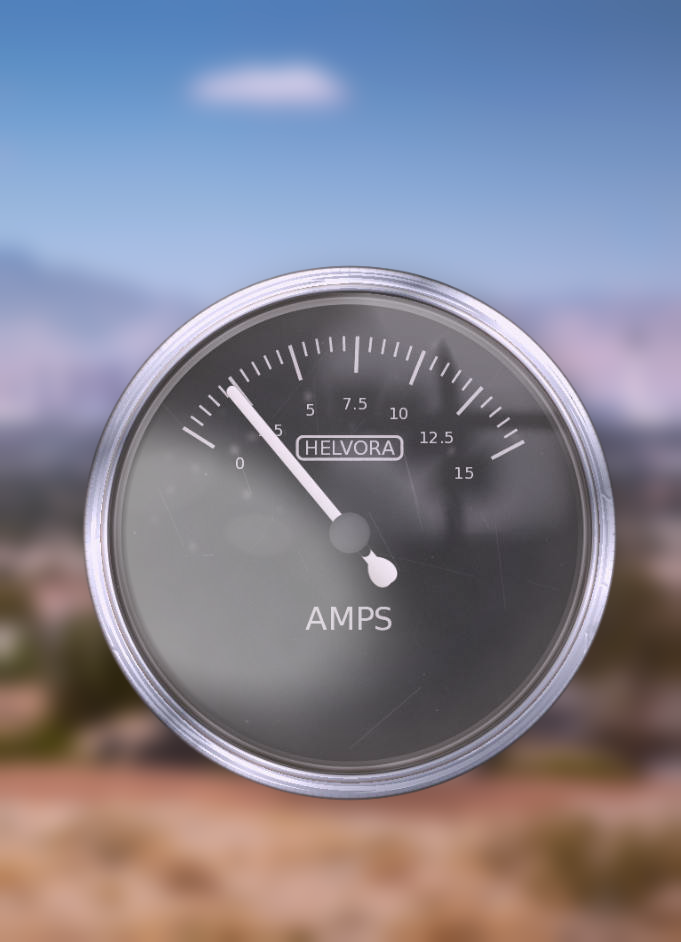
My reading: 2.25 A
